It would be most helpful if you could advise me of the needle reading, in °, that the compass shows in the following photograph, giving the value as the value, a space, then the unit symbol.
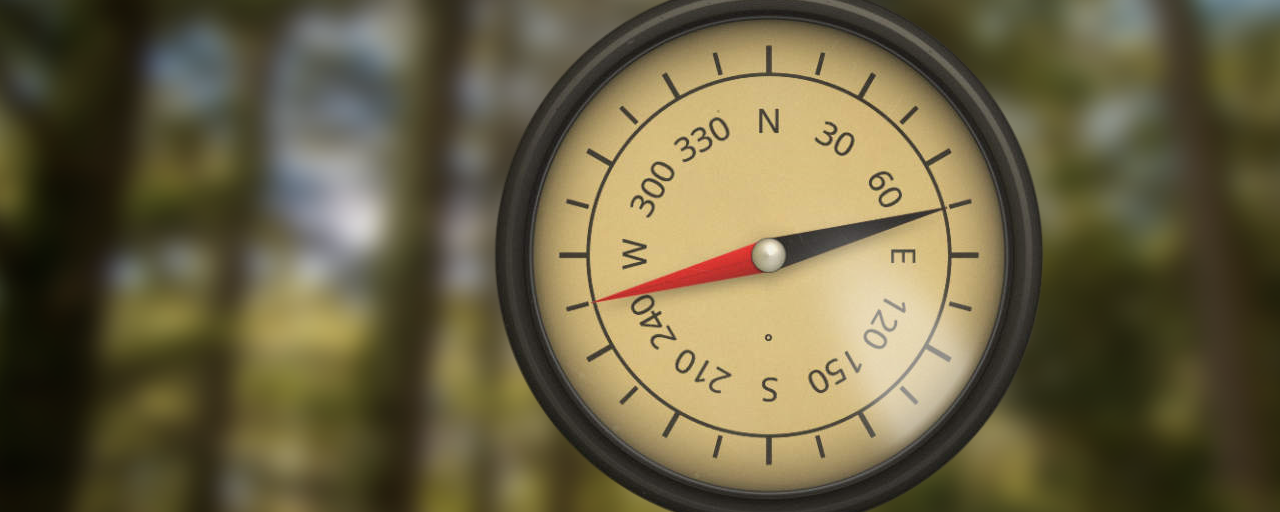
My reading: 255 °
